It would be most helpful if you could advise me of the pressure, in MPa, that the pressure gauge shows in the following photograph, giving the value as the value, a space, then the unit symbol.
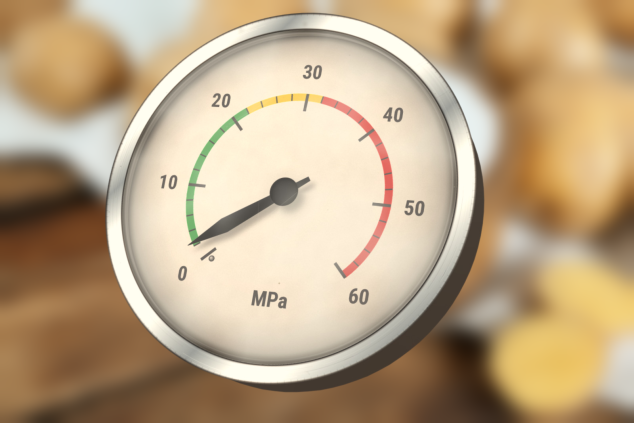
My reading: 2 MPa
